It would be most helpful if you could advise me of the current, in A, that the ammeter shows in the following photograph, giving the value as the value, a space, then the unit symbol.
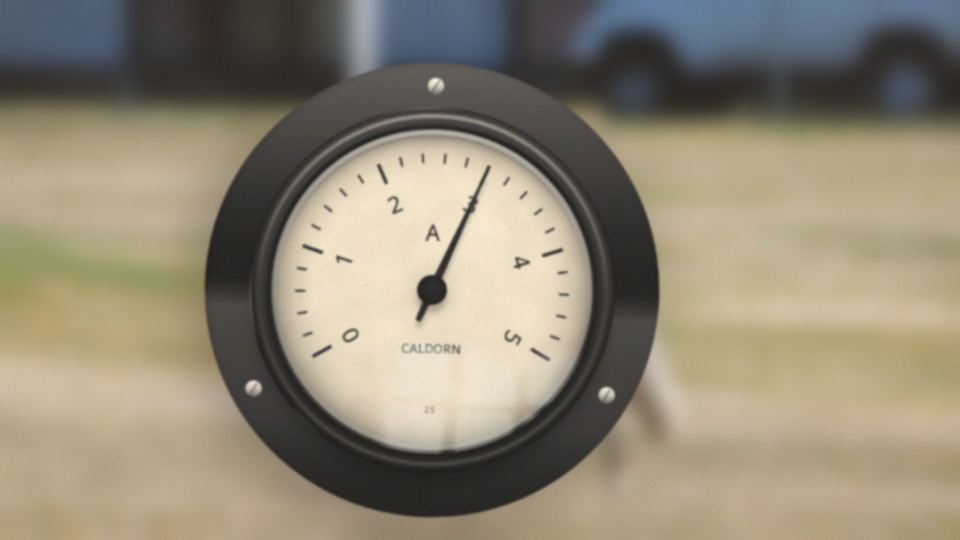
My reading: 3 A
